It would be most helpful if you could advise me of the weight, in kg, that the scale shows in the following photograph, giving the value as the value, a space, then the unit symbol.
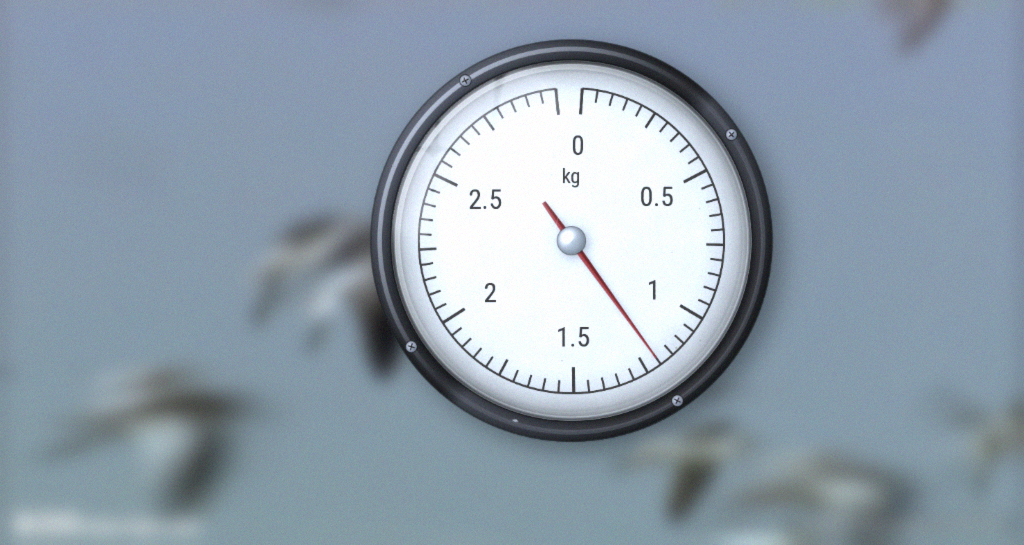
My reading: 1.2 kg
